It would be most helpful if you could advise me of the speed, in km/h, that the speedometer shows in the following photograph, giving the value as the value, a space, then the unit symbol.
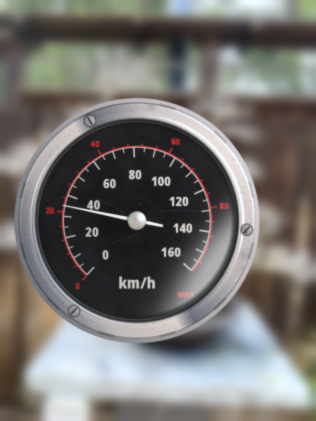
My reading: 35 km/h
